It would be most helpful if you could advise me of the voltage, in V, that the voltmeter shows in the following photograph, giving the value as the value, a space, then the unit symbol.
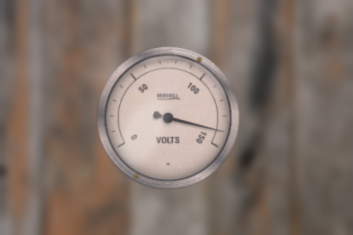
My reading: 140 V
